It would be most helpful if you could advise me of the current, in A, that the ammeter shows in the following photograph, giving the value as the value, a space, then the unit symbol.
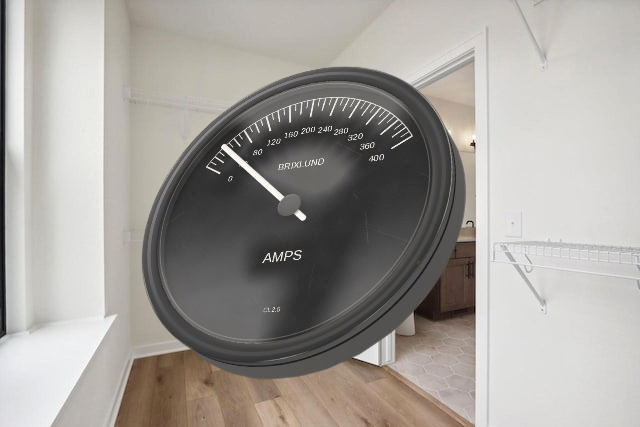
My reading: 40 A
